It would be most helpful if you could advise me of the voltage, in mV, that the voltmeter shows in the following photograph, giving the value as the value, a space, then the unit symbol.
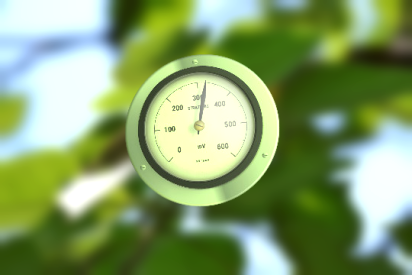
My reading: 325 mV
